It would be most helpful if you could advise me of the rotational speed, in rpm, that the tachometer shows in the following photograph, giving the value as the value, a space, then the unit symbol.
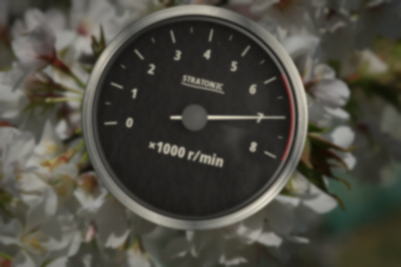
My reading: 7000 rpm
